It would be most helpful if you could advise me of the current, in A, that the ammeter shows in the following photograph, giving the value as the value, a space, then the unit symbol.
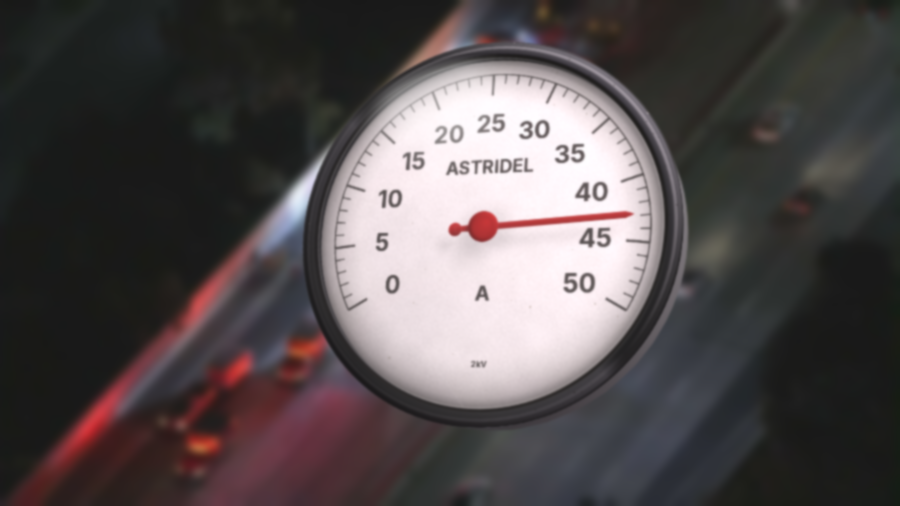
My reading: 43 A
